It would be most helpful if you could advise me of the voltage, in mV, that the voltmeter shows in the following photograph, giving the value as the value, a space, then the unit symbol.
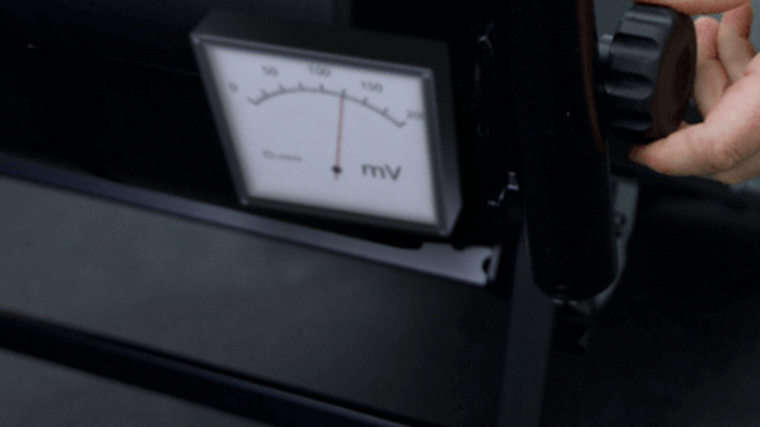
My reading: 125 mV
